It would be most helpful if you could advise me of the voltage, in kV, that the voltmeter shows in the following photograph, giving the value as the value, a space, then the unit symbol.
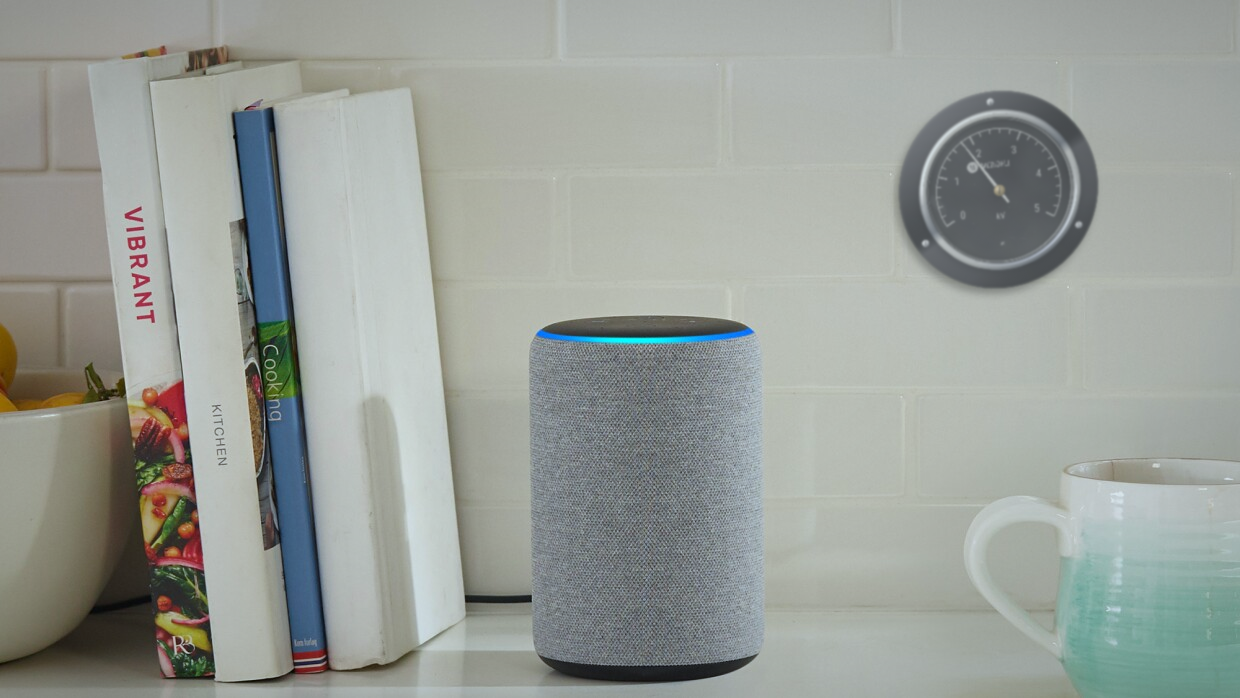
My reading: 1.8 kV
